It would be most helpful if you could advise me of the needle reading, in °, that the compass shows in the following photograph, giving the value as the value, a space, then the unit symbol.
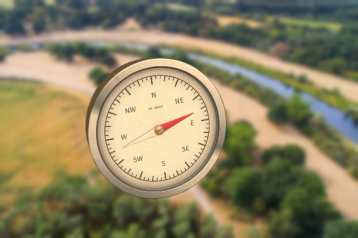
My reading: 75 °
